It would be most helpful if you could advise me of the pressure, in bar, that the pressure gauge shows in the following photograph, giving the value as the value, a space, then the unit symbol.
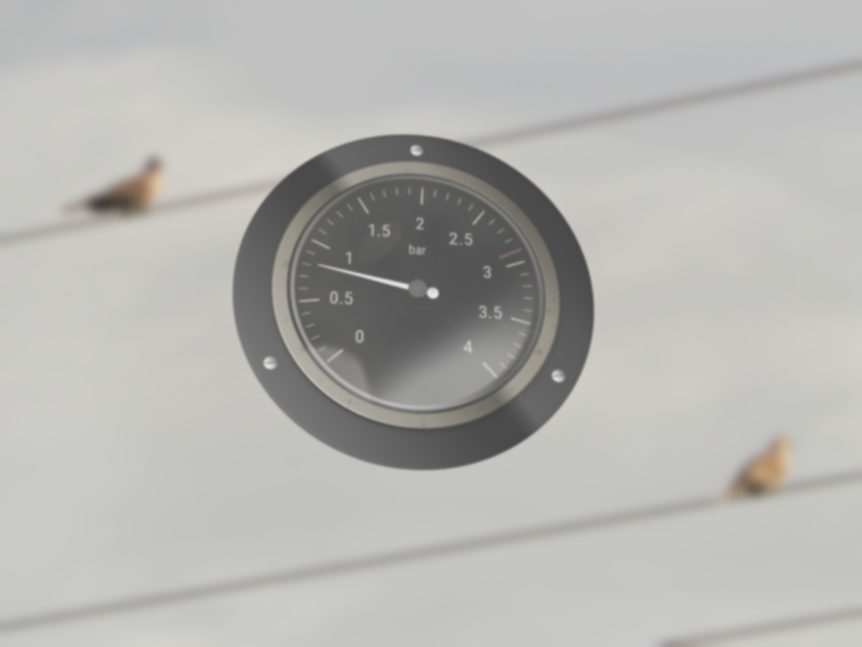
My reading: 0.8 bar
